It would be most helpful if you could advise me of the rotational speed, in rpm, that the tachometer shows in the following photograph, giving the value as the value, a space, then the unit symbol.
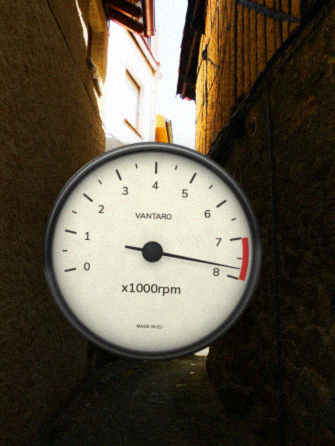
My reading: 7750 rpm
